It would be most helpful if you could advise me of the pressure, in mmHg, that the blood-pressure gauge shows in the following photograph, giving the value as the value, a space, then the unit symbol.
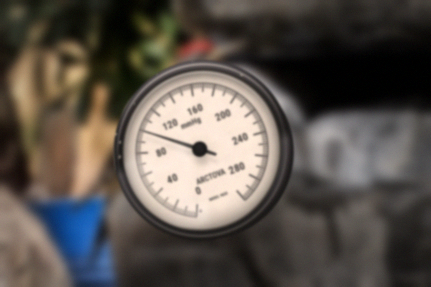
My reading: 100 mmHg
